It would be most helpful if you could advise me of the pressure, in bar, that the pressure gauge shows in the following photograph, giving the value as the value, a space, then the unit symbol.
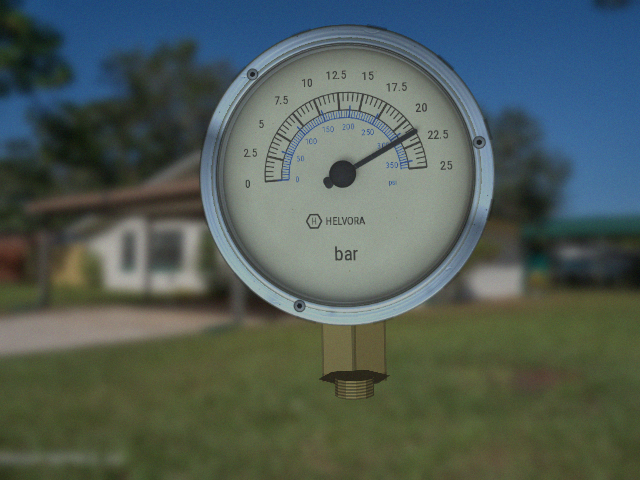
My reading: 21.5 bar
